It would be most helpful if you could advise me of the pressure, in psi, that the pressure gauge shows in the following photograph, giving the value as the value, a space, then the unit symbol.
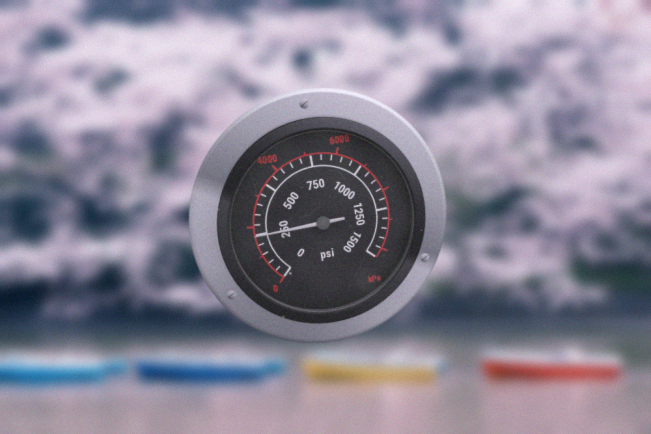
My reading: 250 psi
